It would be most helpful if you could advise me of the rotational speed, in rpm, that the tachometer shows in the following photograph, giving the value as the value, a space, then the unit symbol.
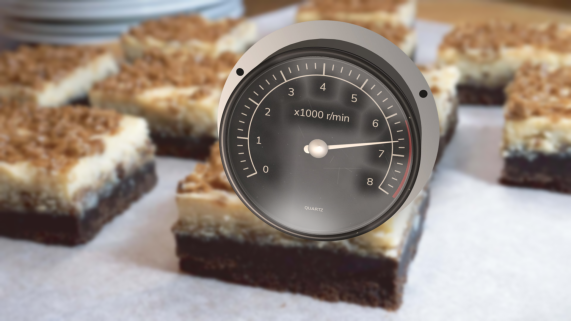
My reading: 6600 rpm
